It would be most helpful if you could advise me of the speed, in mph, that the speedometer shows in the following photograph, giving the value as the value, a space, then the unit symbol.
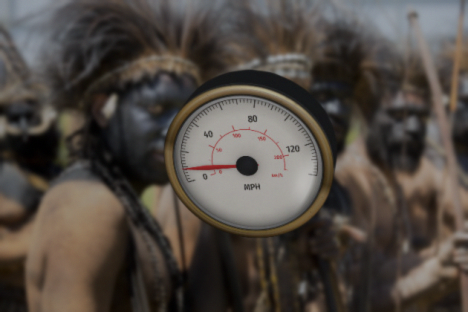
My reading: 10 mph
